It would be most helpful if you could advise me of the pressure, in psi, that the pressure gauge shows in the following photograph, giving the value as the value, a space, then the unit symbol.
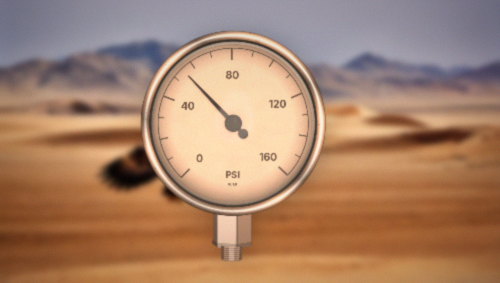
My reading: 55 psi
